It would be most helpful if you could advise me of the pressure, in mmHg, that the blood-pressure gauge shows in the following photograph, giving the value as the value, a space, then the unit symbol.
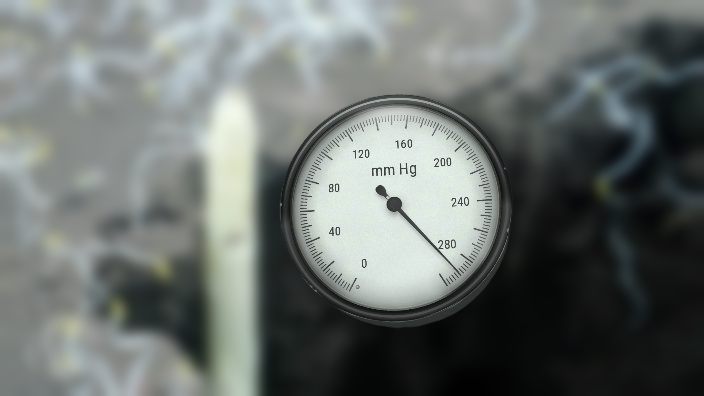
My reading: 290 mmHg
